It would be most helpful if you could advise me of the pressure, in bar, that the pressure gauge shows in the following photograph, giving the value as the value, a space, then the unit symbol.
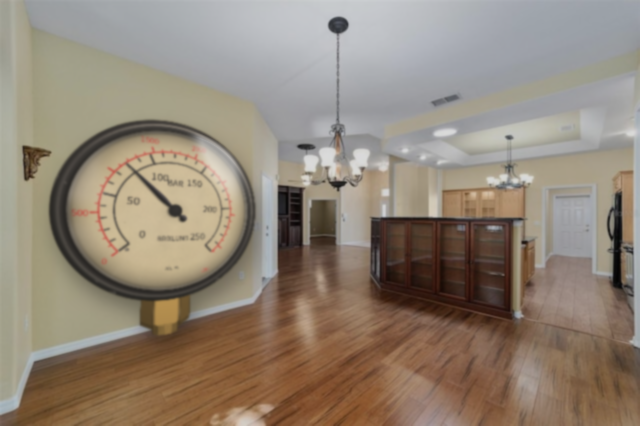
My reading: 80 bar
